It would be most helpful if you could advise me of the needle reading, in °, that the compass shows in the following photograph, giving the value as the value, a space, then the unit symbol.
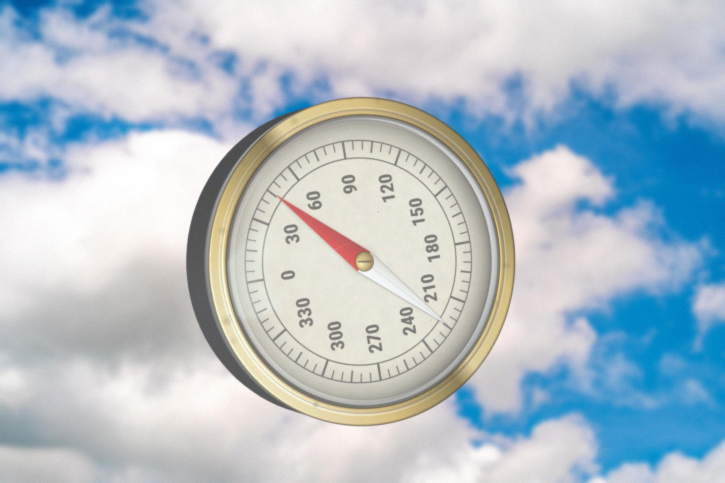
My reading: 45 °
